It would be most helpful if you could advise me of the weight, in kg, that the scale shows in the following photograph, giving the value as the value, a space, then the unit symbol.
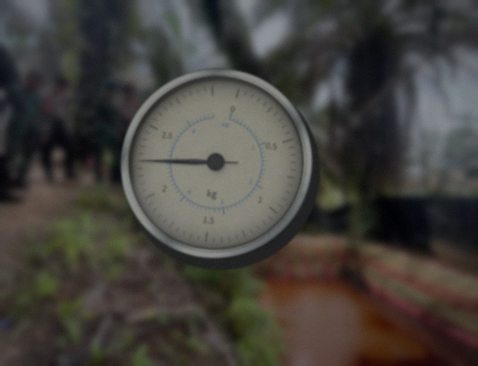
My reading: 2.25 kg
